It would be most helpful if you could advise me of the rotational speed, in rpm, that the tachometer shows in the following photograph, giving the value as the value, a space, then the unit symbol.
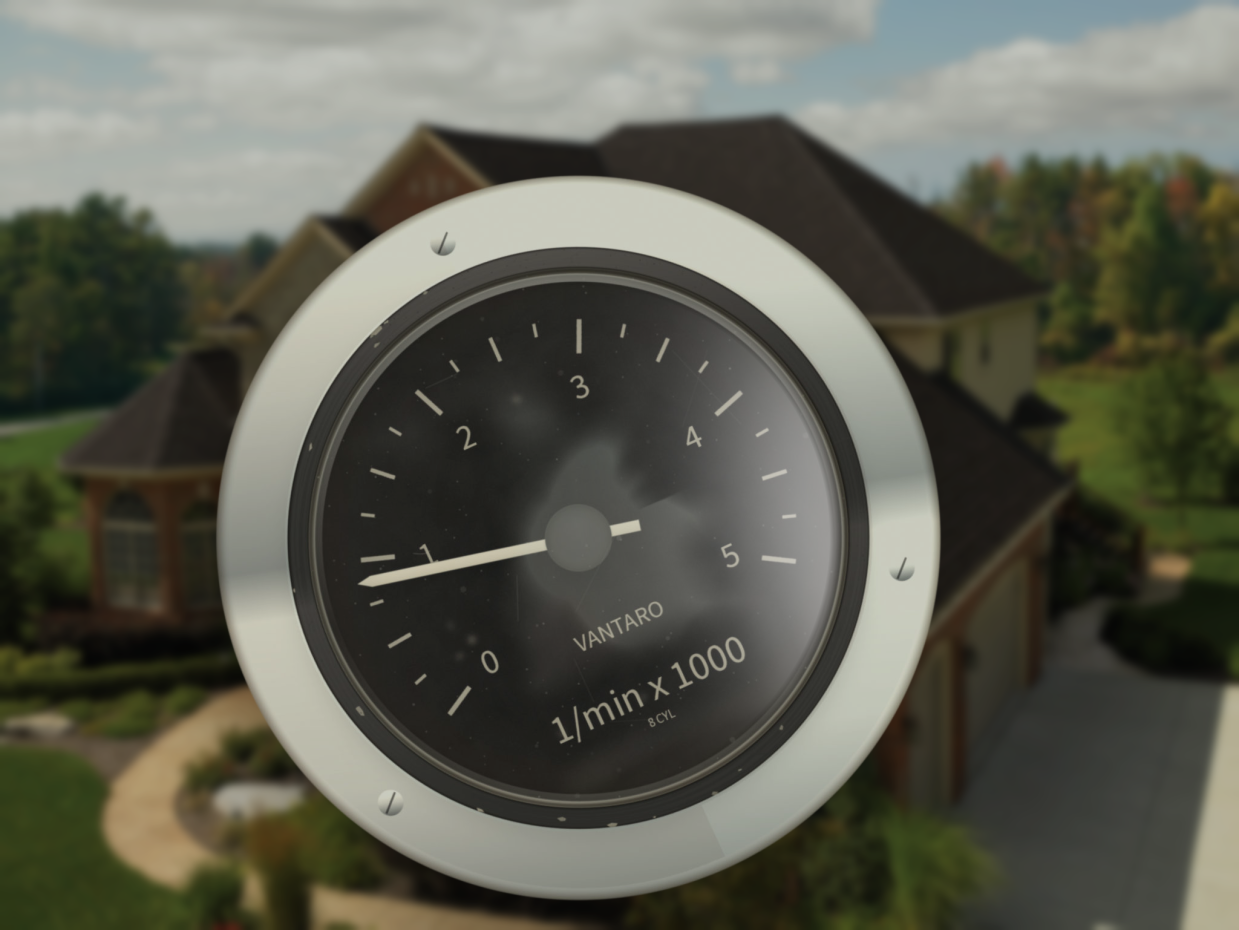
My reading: 875 rpm
